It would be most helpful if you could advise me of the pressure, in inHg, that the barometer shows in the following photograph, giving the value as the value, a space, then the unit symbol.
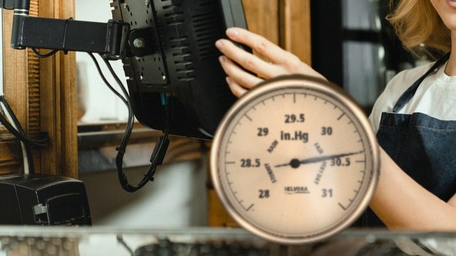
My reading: 30.4 inHg
